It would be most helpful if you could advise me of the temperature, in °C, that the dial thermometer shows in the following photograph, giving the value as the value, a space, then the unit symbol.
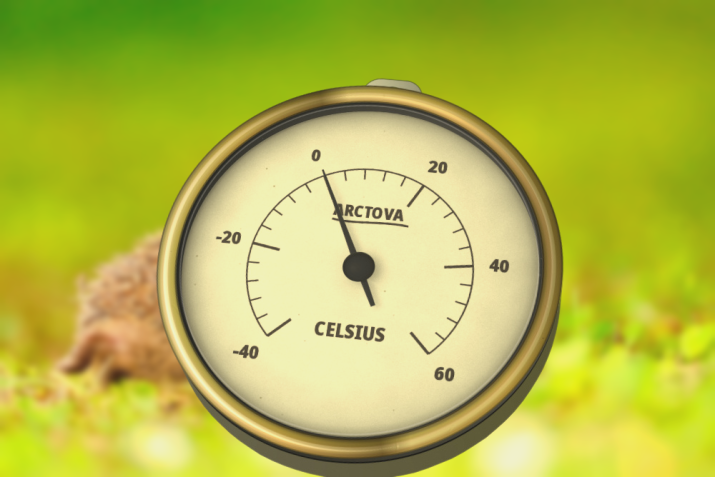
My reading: 0 °C
